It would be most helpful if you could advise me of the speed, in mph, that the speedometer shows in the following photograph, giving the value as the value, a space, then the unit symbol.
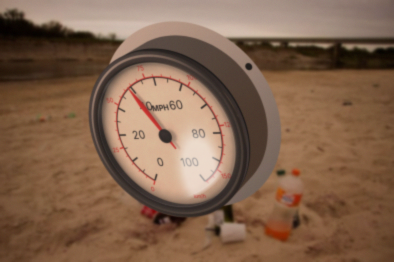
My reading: 40 mph
